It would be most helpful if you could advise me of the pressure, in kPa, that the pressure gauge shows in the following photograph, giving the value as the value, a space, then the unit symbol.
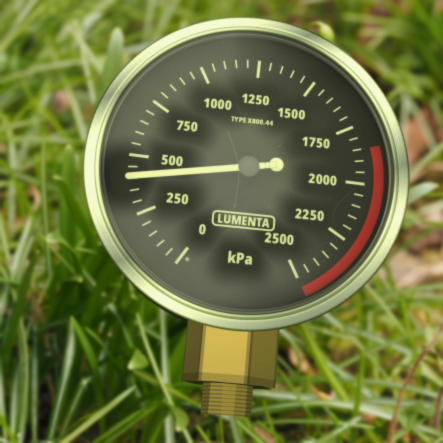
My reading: 400 kPa
